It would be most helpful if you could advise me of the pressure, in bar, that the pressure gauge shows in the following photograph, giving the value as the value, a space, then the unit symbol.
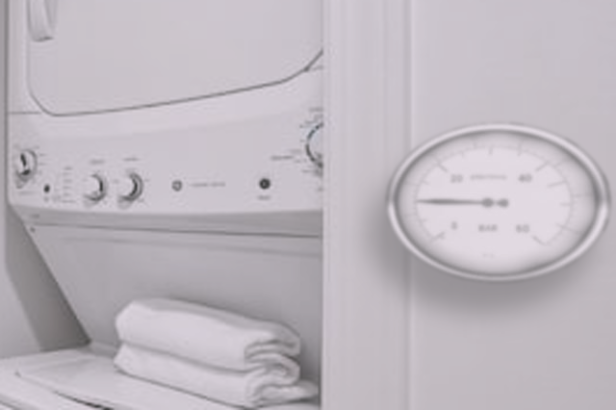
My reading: 10 bar
